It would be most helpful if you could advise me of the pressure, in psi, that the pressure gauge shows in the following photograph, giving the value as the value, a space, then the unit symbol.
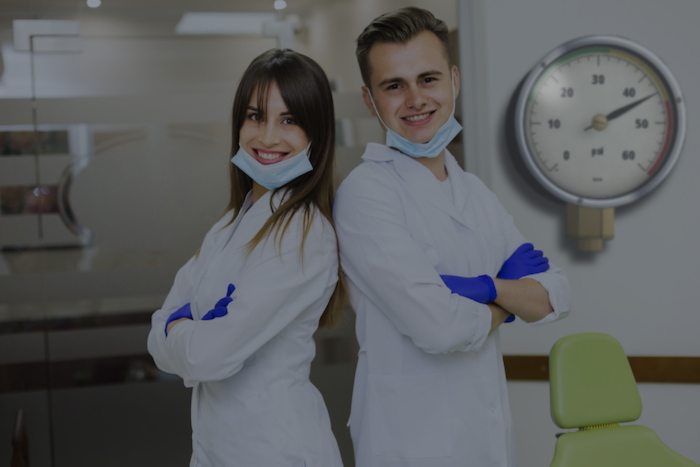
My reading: 44 psi
